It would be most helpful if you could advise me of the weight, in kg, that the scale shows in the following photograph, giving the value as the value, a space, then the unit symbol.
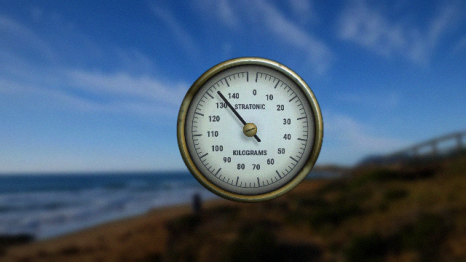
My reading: 134 kg
